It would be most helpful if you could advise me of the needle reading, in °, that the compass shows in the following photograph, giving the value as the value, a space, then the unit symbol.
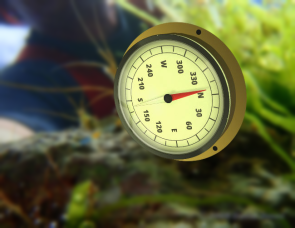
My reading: 352.5 °
